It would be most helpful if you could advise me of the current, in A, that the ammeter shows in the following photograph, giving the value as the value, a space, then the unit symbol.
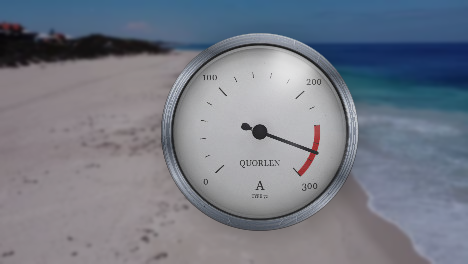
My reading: 270 A
